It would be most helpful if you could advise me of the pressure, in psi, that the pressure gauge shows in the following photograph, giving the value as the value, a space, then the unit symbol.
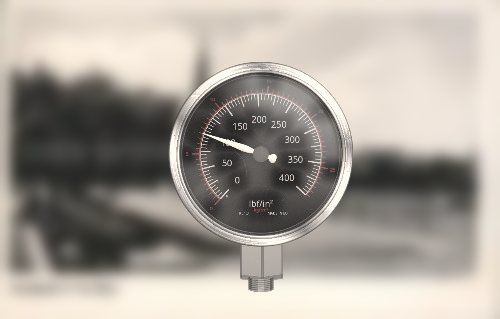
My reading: 100 psi
